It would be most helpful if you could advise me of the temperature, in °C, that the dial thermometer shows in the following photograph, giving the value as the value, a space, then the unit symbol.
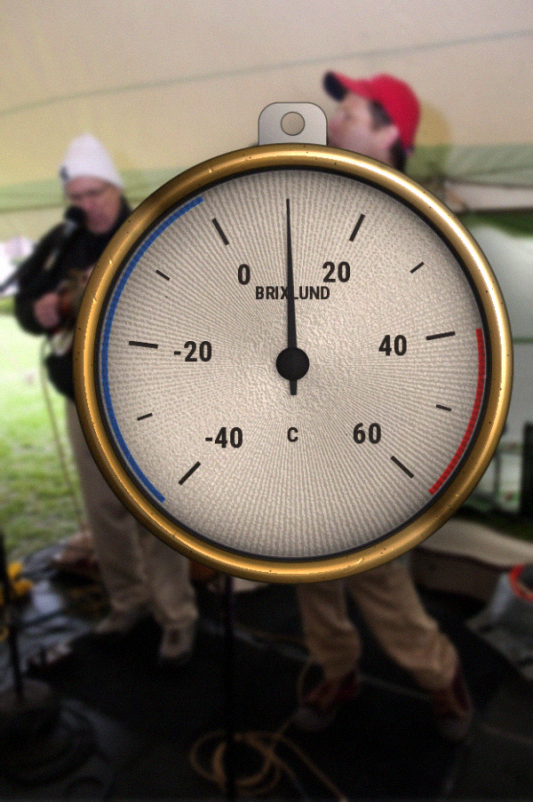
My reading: 10 °C
